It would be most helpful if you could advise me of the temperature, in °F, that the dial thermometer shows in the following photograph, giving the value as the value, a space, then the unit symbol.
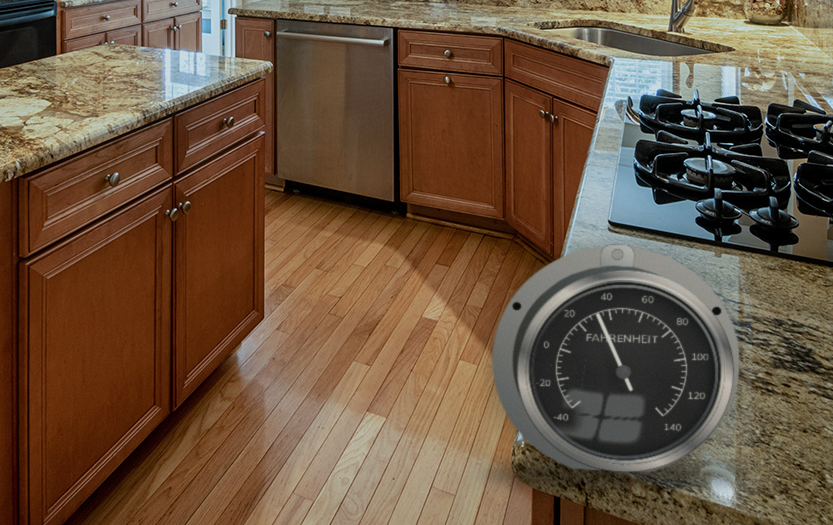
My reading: 32 °F
